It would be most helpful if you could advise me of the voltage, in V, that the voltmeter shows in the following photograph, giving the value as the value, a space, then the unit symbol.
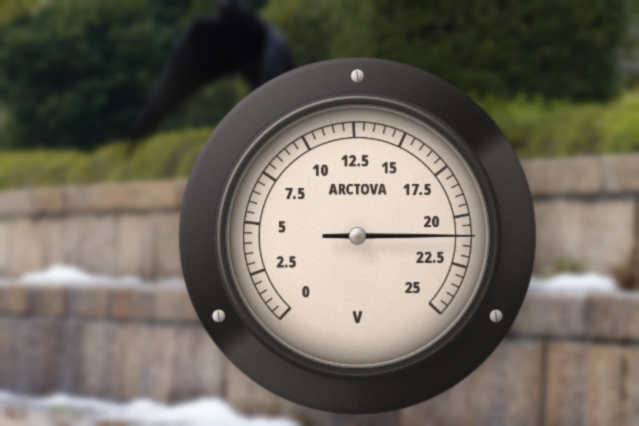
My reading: 21 V
